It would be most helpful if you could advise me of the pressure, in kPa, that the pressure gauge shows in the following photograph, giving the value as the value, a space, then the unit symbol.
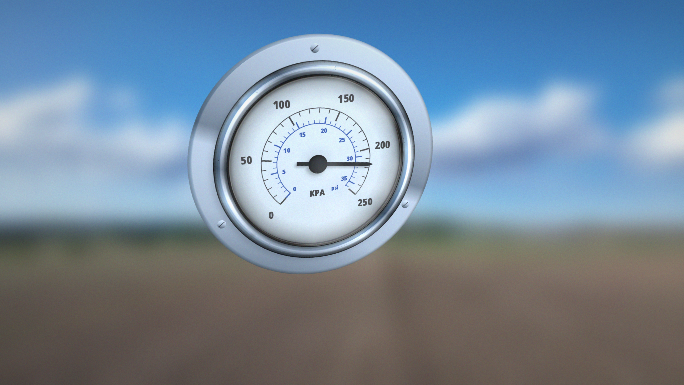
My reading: 215 kPa
